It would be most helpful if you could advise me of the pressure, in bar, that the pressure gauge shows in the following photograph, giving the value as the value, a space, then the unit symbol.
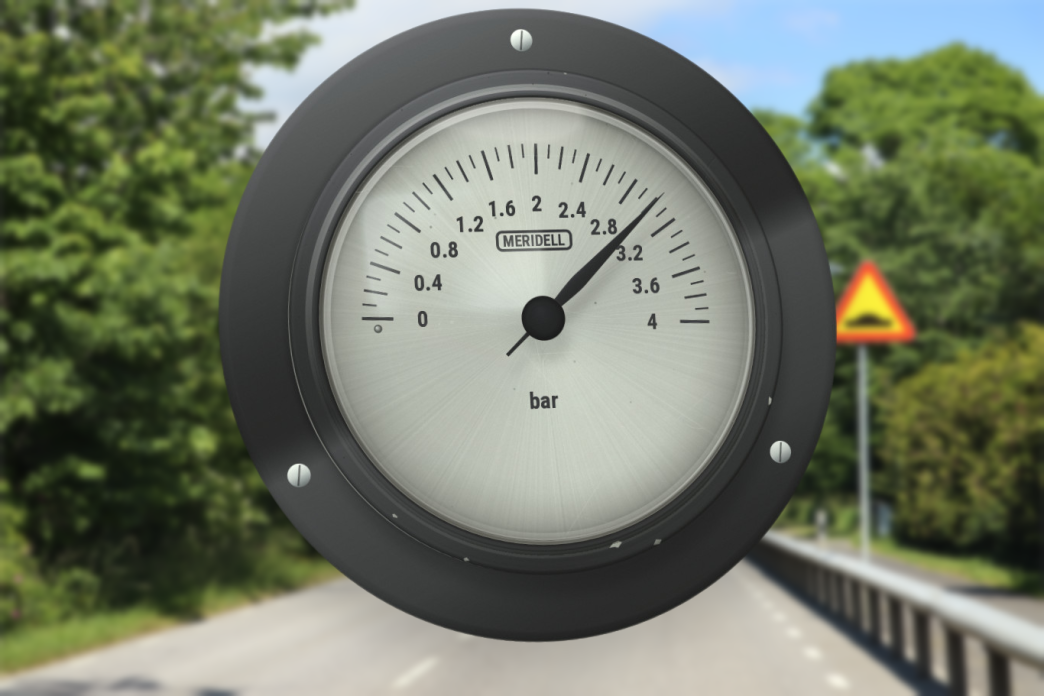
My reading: 3 bar
